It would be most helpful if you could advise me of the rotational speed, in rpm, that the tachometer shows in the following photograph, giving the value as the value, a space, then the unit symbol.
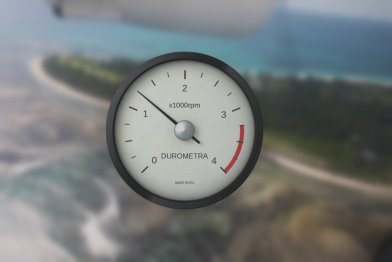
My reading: 1250 rpm
